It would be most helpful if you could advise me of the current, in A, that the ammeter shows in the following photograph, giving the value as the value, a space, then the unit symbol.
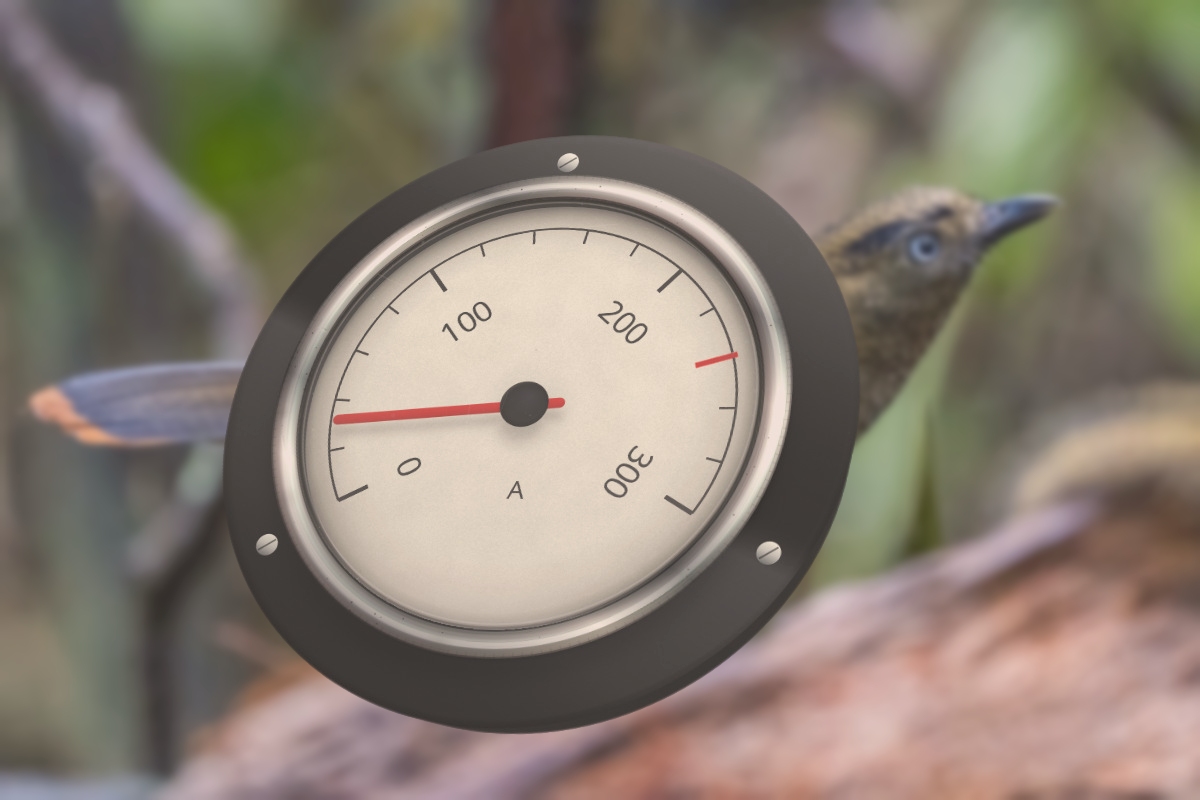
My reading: 30 A
